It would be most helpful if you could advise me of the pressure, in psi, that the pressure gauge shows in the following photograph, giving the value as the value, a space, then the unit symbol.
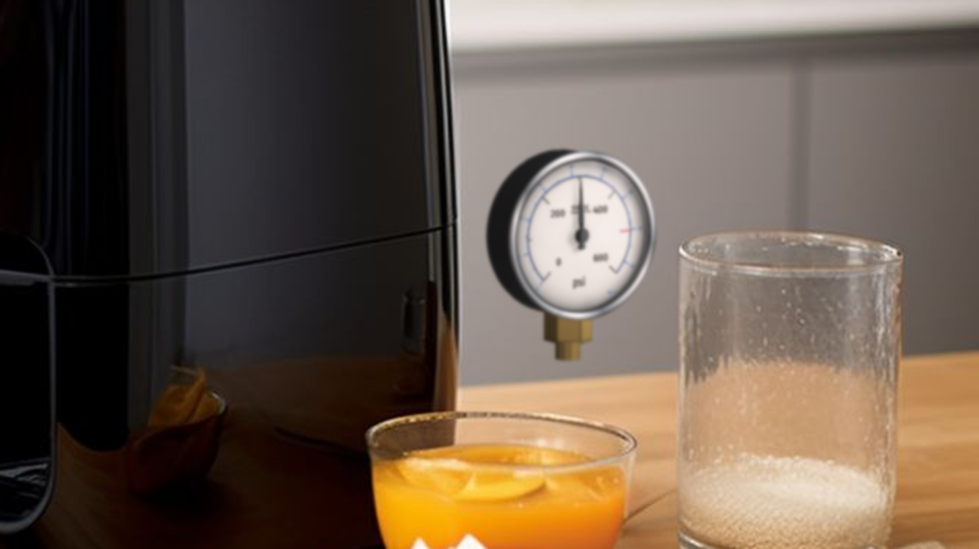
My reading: 300 psi
